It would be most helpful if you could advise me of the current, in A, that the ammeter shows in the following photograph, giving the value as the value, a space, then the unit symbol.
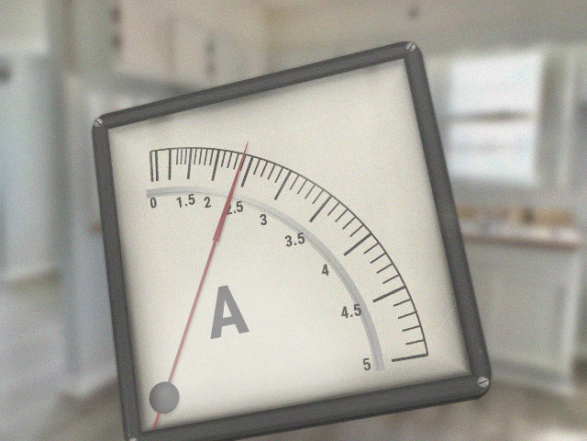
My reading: 2.4 A
